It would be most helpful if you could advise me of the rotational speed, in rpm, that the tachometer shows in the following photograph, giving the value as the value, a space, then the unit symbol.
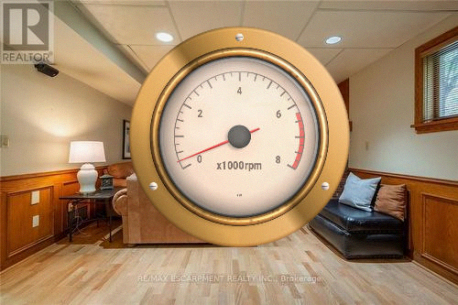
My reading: 250 rpm
